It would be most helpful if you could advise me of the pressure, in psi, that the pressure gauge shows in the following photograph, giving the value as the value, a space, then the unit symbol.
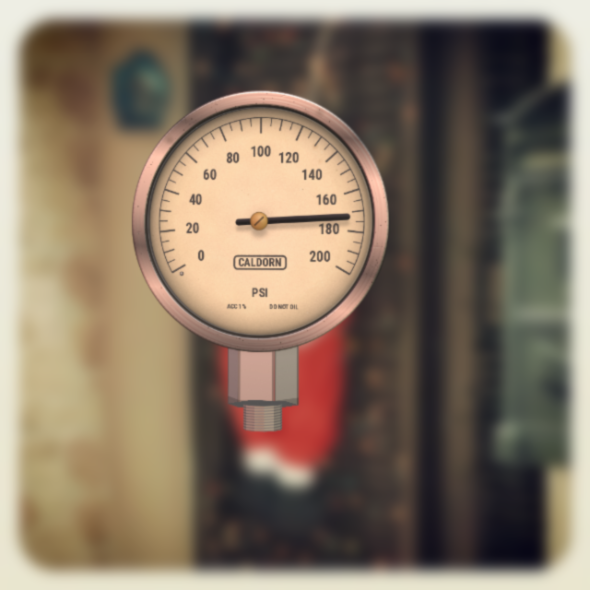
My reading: 172.5 psi
